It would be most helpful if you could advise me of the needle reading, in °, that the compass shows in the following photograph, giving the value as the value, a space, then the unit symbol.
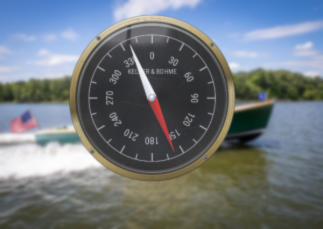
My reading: 157.5 °
